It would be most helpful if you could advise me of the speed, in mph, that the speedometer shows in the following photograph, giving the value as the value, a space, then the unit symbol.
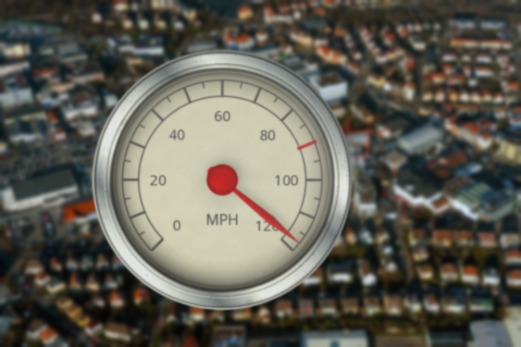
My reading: 117.5 mph
